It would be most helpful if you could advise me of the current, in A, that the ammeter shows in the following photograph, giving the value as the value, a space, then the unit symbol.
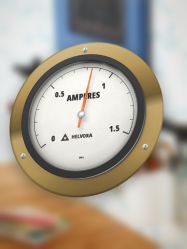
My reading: 0.85 A
